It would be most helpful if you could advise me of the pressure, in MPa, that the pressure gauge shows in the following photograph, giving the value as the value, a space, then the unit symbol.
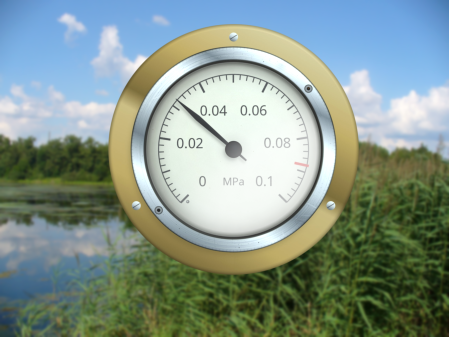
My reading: 0.032 MPa
